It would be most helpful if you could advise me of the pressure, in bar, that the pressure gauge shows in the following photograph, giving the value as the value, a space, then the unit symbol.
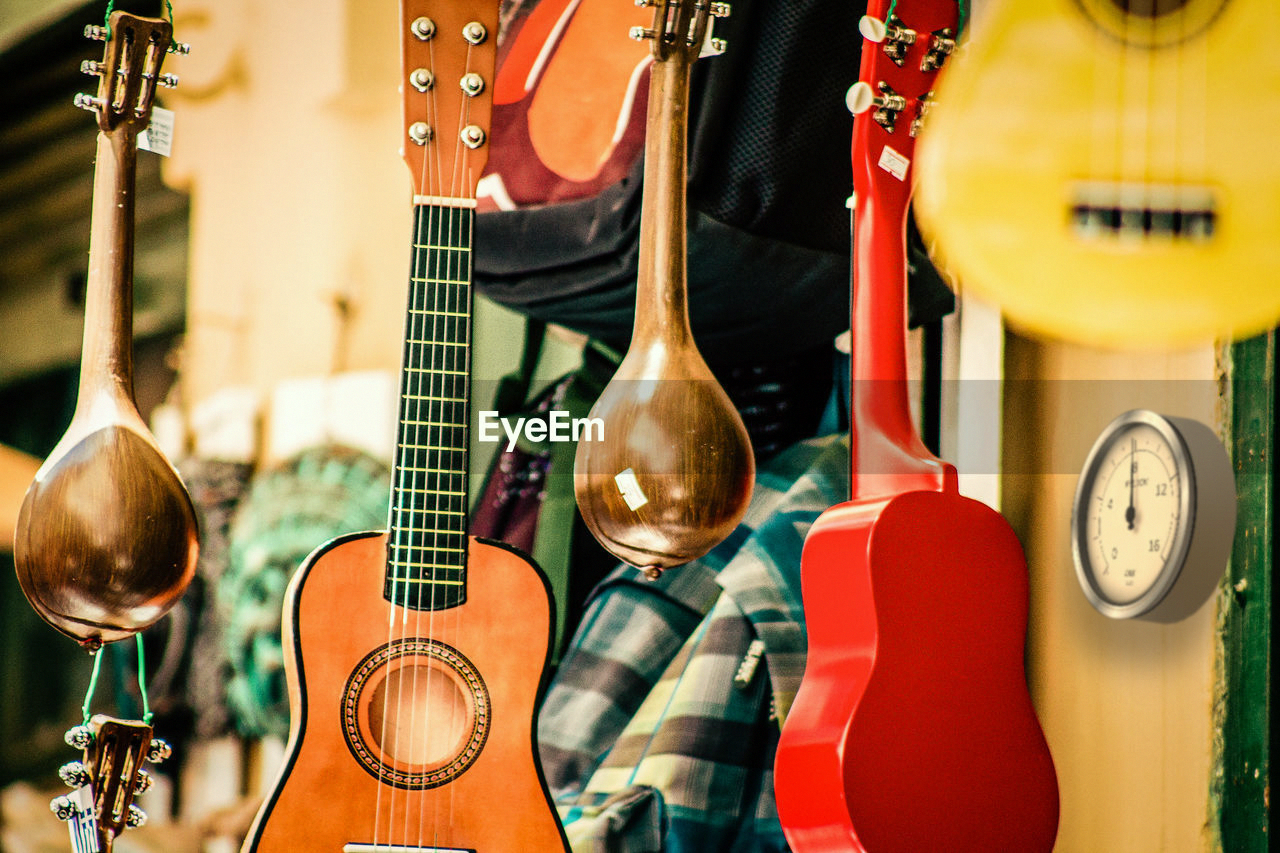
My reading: 8 bar
